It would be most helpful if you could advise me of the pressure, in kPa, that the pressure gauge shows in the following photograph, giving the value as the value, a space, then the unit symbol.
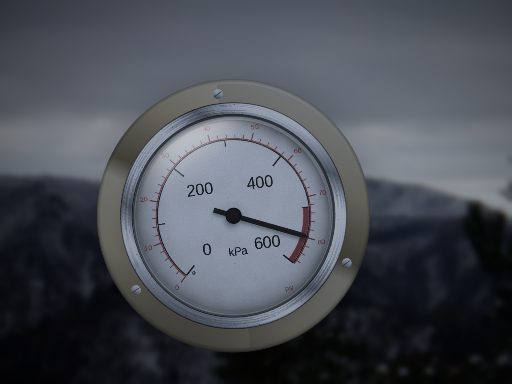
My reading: 550 kPa
